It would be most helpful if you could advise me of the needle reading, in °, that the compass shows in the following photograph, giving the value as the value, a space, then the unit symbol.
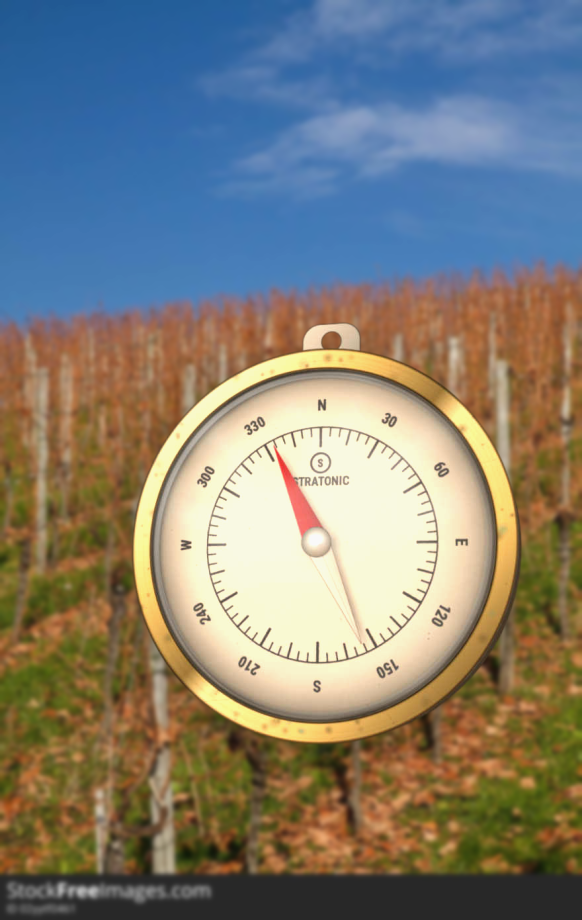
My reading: 335 °
